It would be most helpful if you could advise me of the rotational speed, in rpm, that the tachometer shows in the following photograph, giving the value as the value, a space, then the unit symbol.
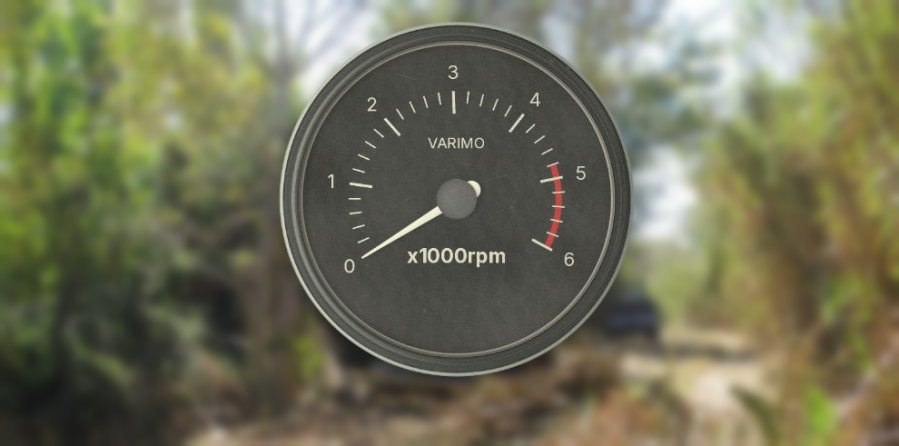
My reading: 0 rpm
